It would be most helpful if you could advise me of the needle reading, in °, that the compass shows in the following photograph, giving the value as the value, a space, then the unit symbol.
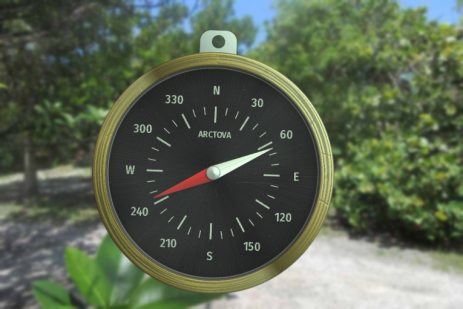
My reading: 245 °
